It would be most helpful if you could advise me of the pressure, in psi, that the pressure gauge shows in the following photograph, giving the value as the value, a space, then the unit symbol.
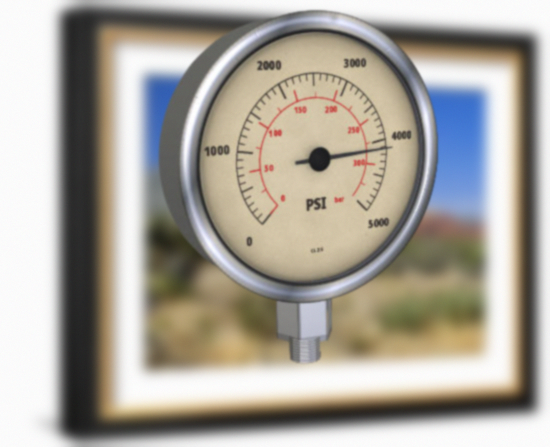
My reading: 4100 psi
